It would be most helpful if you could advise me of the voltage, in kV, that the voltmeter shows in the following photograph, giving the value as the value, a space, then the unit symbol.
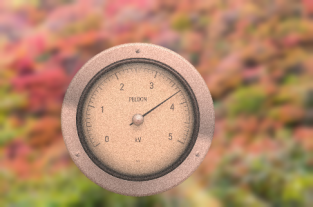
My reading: 3.7 kV
